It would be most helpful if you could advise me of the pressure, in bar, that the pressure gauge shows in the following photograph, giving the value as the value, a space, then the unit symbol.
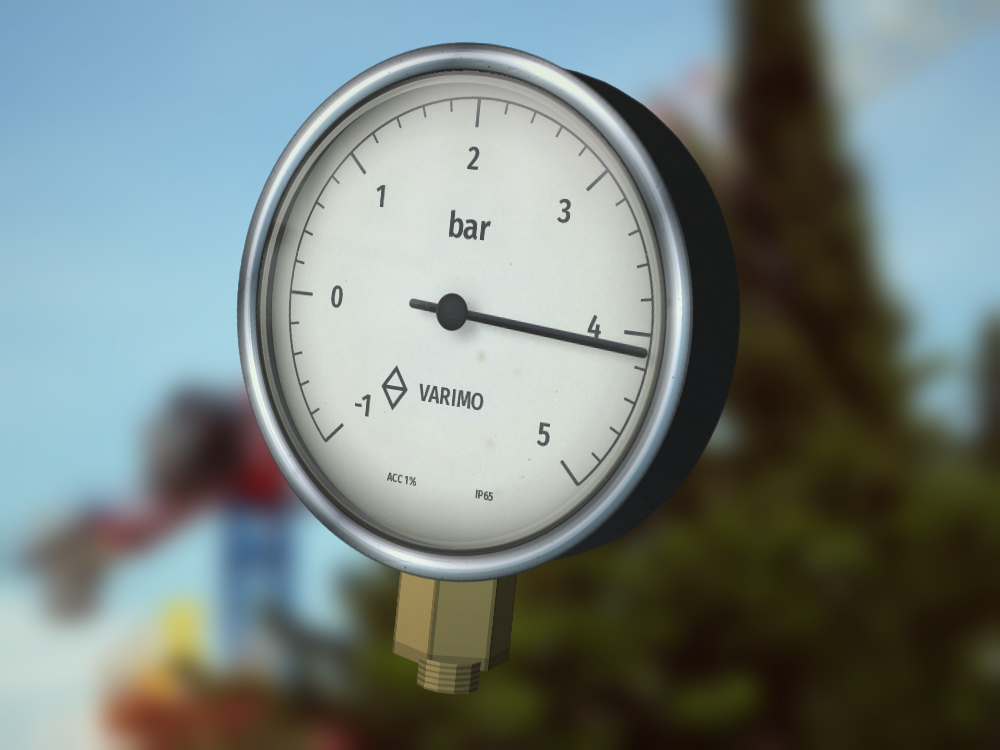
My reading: 4.1 bar
